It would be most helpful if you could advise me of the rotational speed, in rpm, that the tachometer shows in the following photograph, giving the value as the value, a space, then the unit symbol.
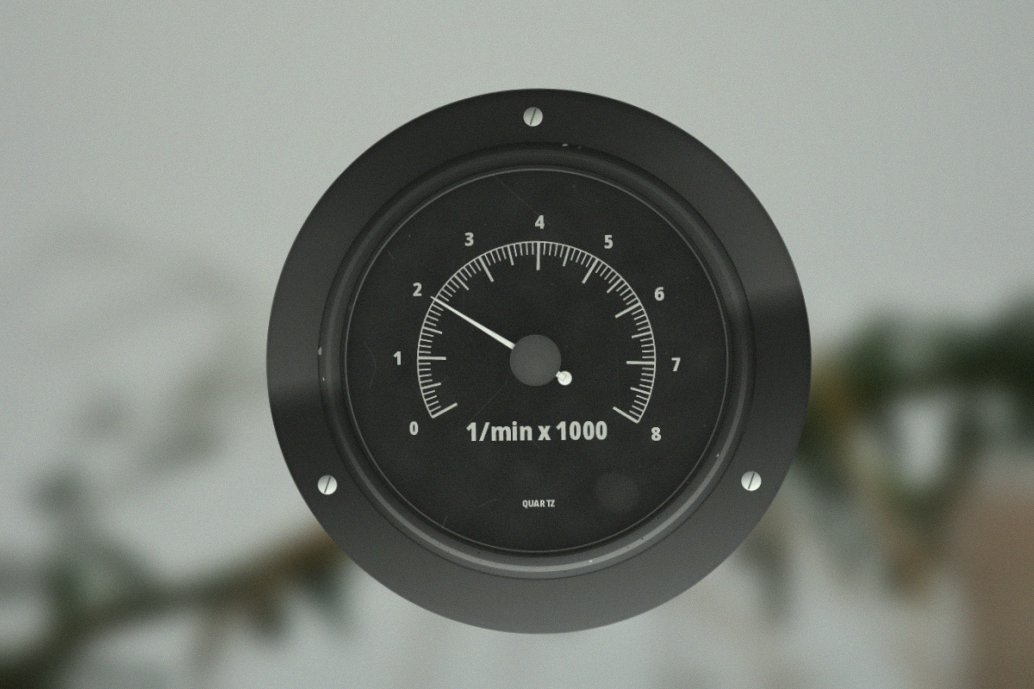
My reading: 2000 rpm
